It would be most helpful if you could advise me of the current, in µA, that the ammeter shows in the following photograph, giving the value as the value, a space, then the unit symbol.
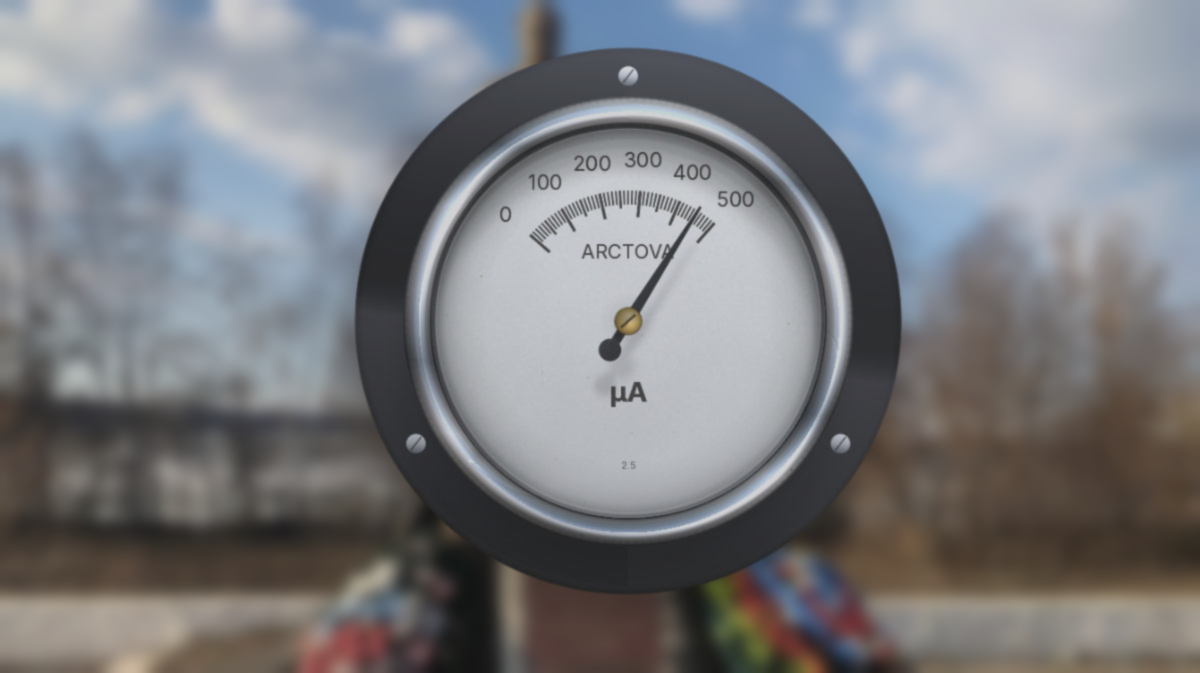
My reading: 450 µA
